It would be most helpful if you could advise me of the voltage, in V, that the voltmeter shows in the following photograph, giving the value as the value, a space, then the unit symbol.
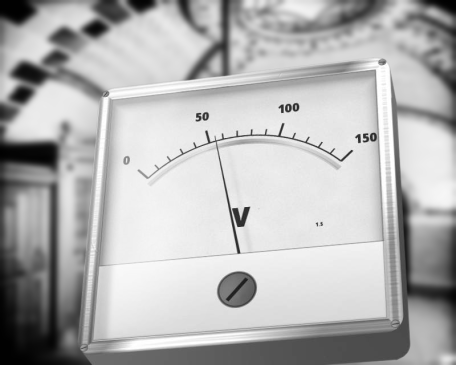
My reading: 55 V
